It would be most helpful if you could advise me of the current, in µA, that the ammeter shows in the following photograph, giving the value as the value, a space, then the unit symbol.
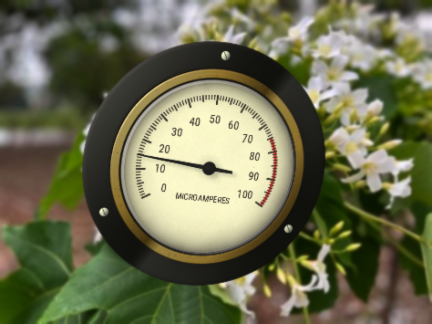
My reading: 15 µA
